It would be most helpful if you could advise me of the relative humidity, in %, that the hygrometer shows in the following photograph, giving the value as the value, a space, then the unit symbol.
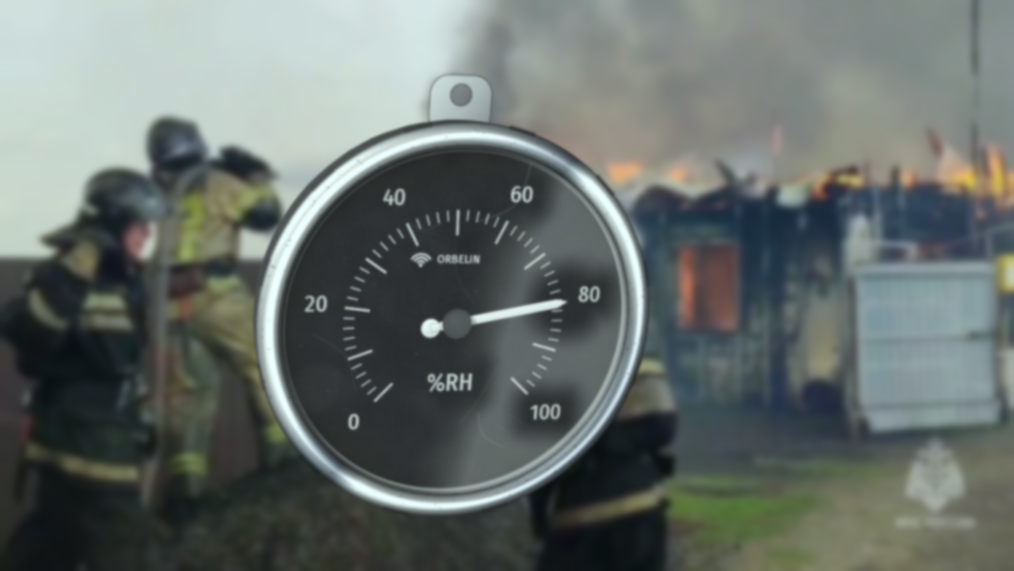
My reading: 80 %
